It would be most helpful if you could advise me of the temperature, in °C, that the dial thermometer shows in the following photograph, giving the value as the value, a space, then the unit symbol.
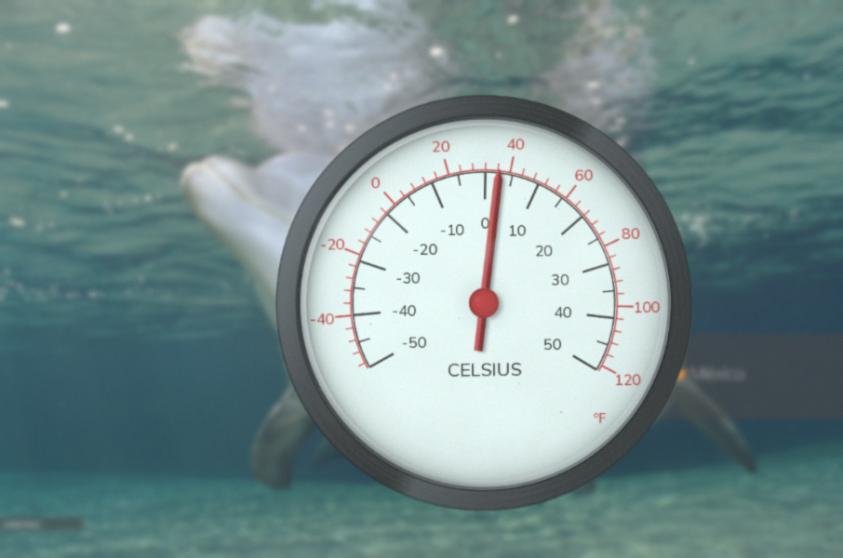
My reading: 2.5 °C
